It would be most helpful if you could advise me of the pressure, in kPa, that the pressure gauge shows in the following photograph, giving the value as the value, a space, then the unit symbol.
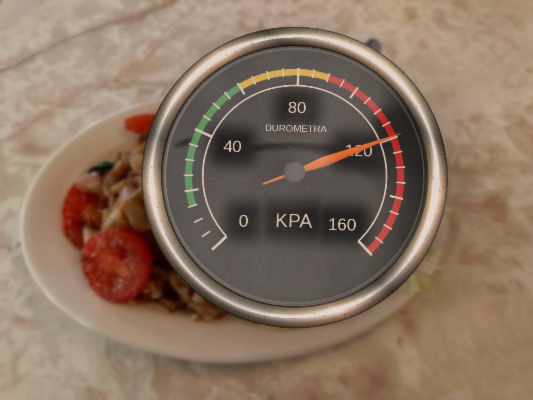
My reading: 120 kPa
